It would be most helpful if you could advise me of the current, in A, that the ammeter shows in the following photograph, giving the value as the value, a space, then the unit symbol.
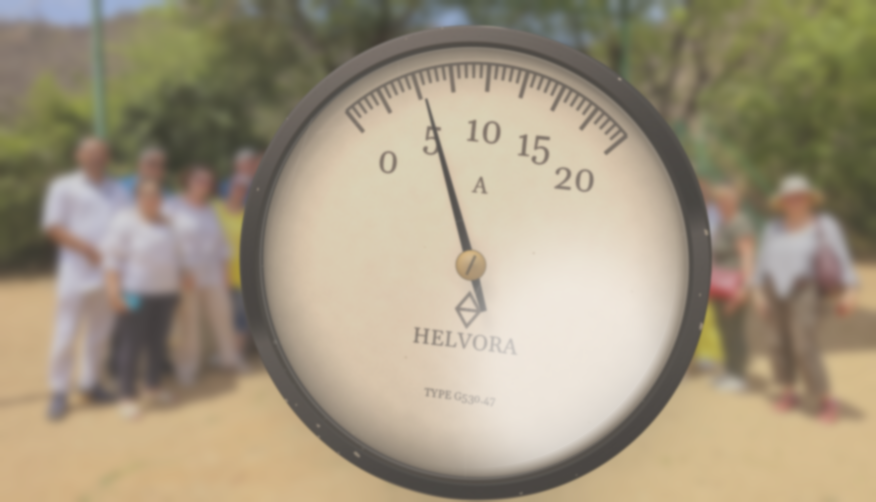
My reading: 5.5 A
